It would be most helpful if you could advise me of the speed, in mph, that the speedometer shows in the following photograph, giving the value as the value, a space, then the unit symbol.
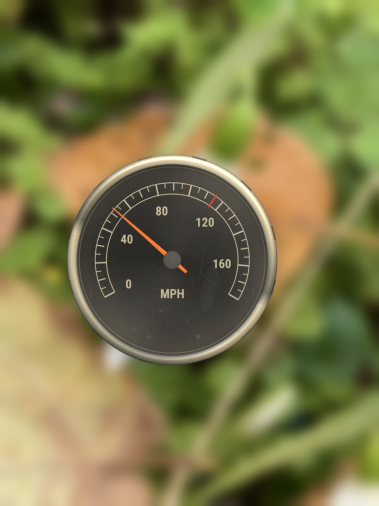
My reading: 52.5 mph
